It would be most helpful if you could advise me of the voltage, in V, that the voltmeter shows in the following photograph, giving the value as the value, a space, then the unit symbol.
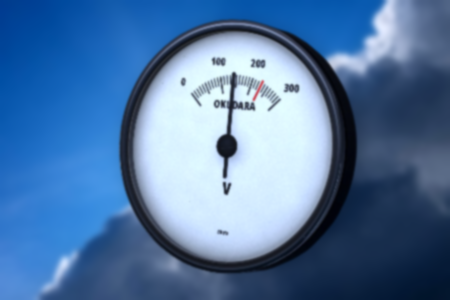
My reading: 150 V
